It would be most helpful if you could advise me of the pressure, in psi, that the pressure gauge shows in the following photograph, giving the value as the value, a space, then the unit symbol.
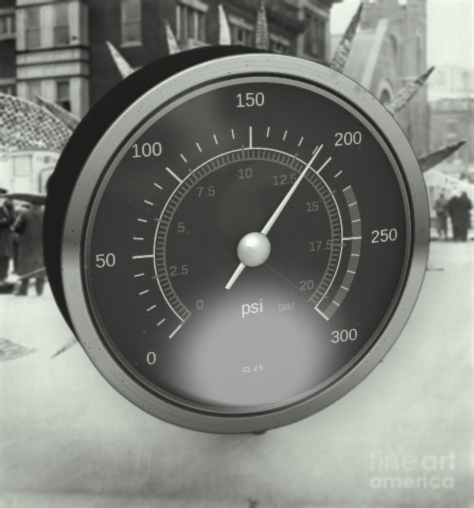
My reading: 190 psi
